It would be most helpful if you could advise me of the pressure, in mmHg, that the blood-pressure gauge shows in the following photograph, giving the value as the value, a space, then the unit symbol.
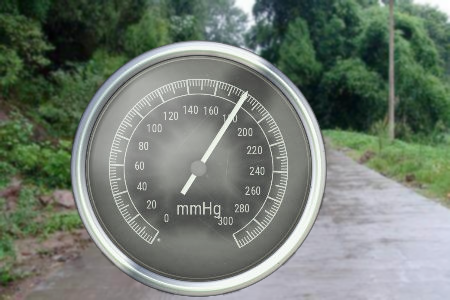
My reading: 180 mmHg
